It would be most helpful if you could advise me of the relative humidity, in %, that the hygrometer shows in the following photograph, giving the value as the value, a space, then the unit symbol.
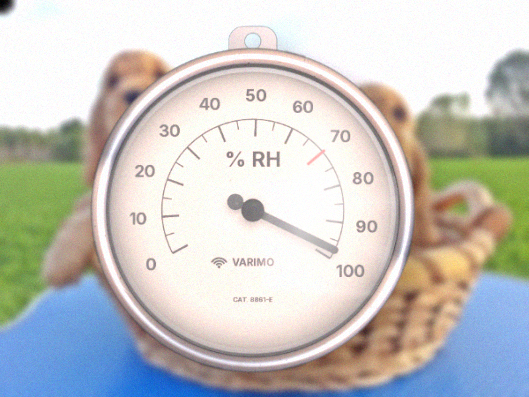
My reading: 97.5 %
